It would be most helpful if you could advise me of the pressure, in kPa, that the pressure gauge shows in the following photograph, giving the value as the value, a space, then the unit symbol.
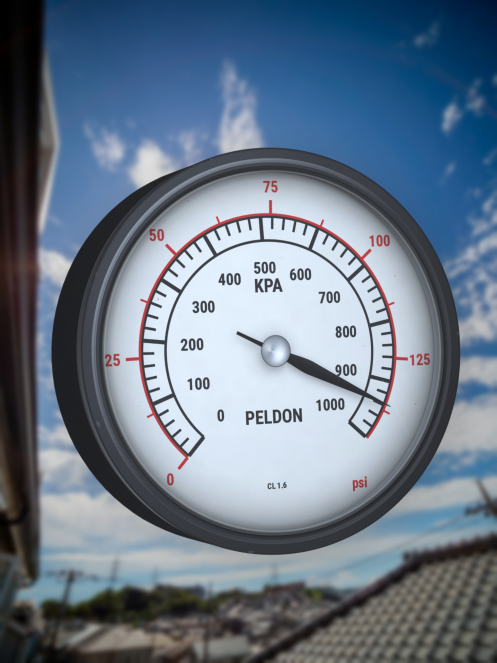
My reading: 940 kPa
